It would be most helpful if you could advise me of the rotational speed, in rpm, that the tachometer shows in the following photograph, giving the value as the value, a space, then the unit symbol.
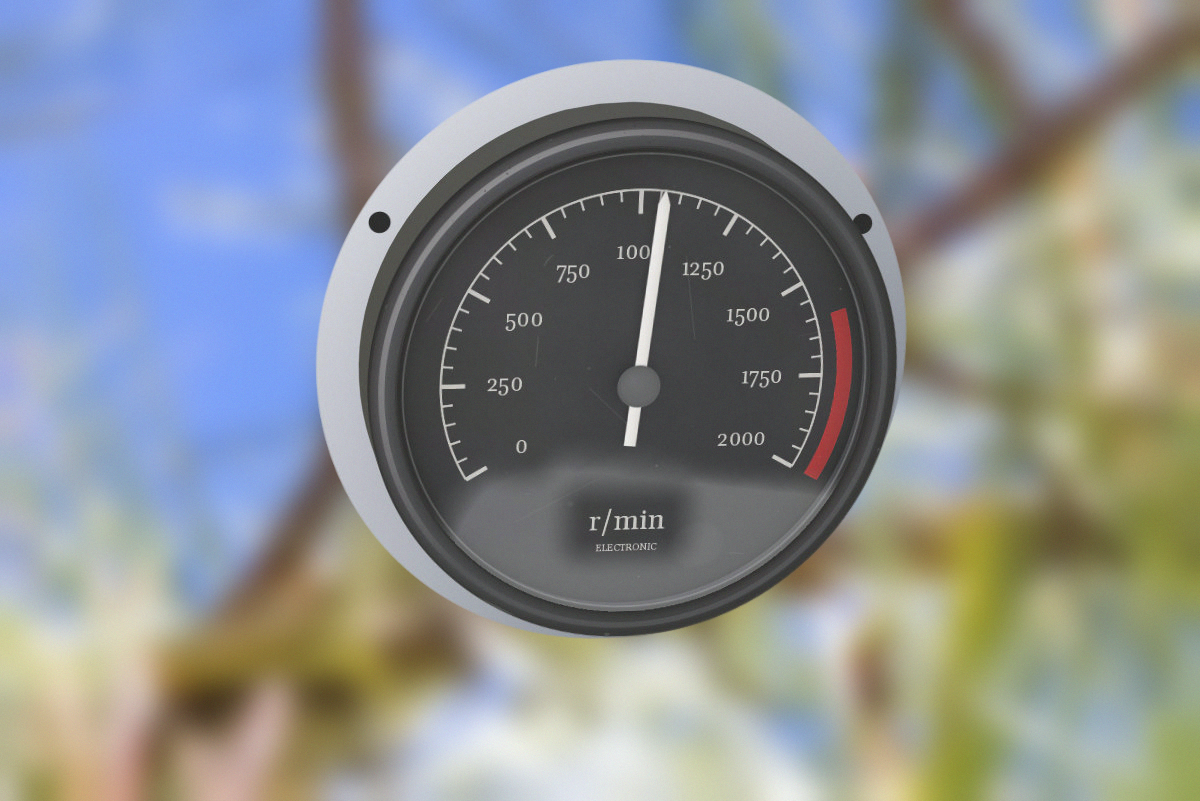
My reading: 1050 rpm
